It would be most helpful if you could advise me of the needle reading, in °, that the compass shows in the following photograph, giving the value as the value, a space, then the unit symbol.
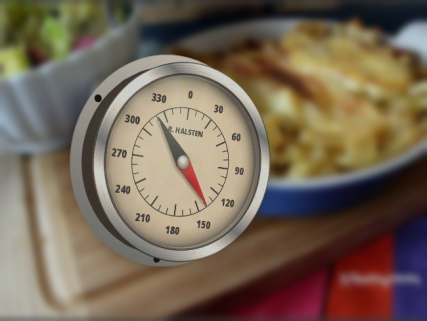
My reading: 140 °
